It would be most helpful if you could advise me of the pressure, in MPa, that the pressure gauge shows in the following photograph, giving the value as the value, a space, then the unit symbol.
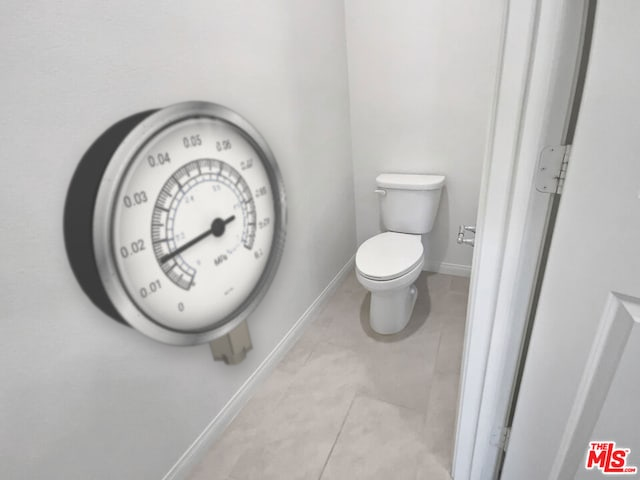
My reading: 0.015 MPa
